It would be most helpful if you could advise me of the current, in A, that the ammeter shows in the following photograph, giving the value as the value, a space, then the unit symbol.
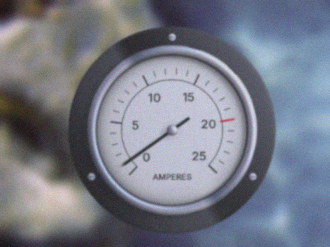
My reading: 1 A
